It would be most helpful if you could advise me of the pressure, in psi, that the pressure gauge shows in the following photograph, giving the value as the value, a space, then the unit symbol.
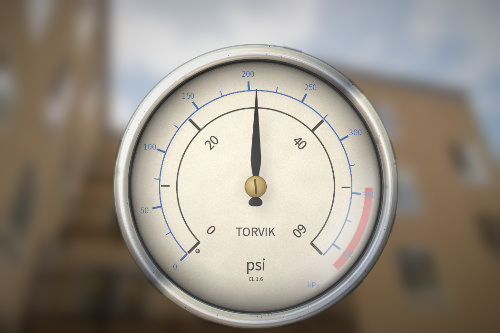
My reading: 30 psi
